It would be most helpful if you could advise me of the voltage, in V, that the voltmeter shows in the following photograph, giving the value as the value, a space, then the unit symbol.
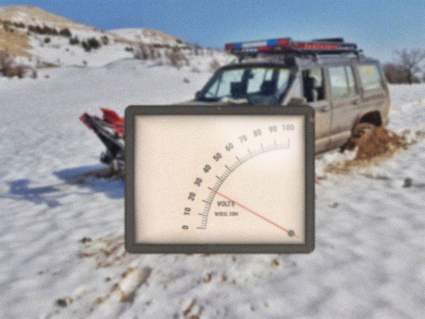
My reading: 30 V
